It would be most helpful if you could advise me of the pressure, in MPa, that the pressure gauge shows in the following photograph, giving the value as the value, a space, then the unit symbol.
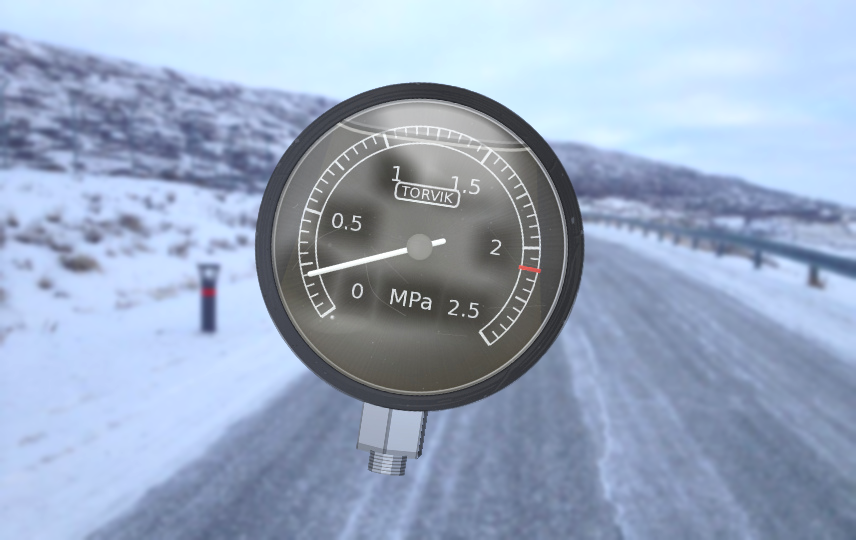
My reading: 0.2 MPa
